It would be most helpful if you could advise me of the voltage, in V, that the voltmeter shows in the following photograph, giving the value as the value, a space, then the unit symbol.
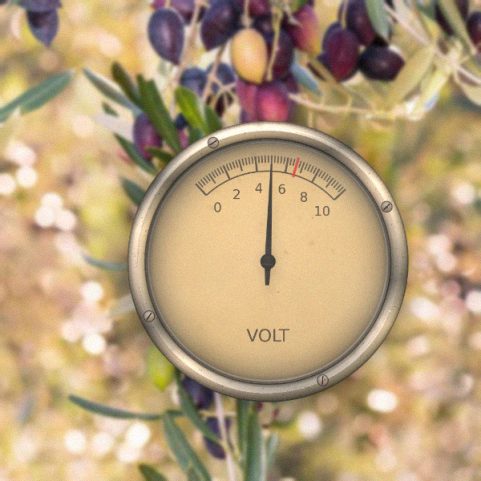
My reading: 5 V
